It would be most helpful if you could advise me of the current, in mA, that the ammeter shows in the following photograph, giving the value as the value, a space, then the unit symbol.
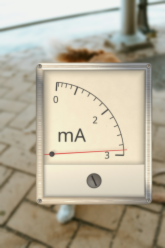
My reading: 2.9 mA
